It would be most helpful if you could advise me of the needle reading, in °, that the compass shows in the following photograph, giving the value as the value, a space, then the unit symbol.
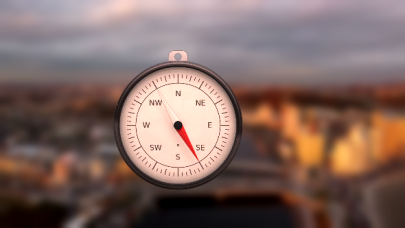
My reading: 150 °
